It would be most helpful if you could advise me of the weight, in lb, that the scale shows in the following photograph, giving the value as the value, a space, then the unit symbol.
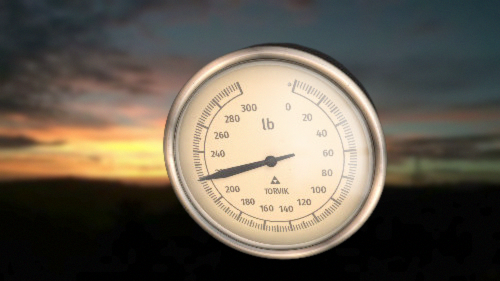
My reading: 220 lb
